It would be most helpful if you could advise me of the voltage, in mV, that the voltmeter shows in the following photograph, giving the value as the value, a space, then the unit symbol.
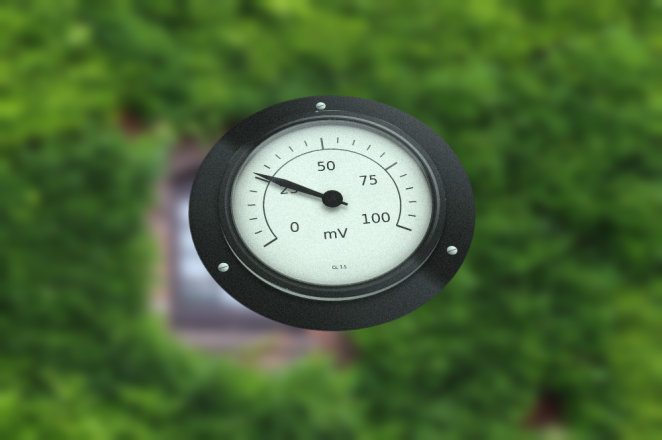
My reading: 25 mV
